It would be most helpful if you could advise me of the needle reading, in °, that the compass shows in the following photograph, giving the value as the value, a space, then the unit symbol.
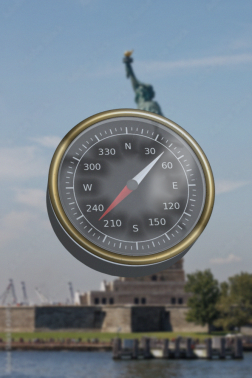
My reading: 225 °
